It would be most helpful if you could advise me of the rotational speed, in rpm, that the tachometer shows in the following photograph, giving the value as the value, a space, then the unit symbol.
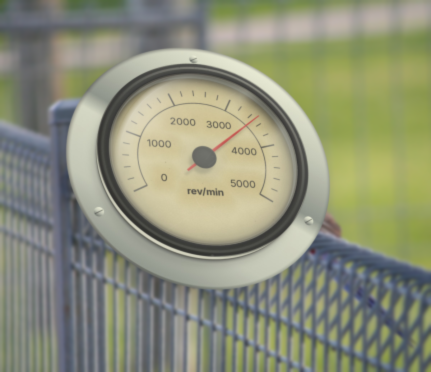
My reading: 3500 rpm
